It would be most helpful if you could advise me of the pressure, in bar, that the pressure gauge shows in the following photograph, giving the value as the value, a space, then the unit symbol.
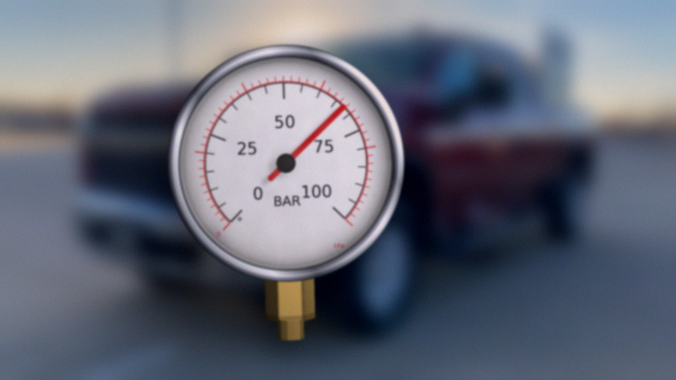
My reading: 67.5 bar
